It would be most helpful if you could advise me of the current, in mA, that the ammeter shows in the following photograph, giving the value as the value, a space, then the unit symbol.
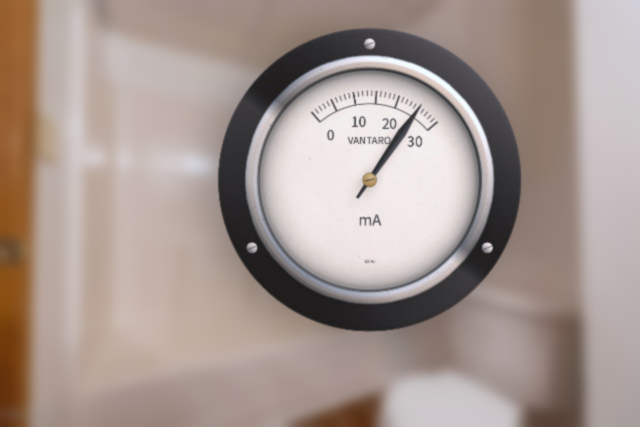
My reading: 25 mA
